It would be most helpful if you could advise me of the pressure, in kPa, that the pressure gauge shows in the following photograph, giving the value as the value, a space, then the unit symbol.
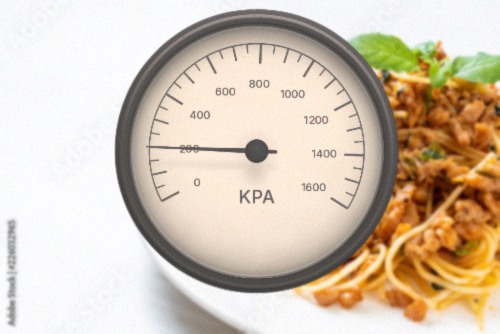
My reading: 200 kPa
